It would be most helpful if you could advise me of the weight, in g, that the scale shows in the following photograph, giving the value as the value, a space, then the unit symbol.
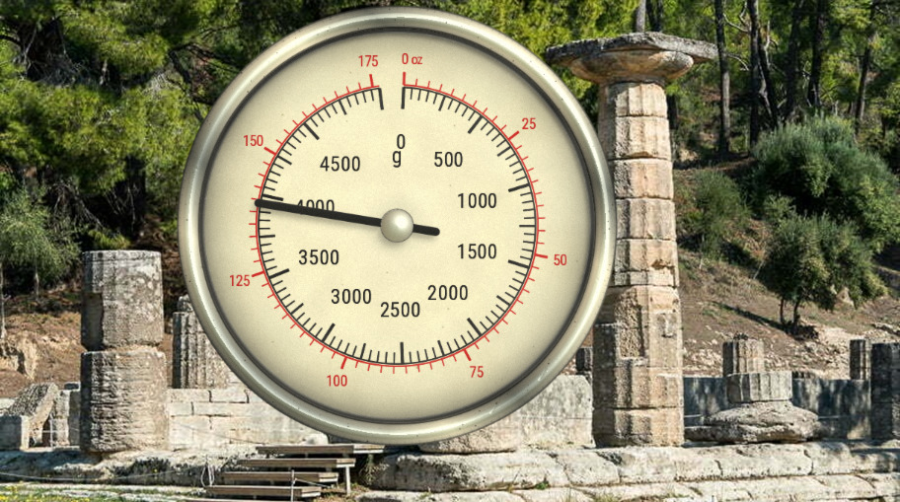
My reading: 3950 g
